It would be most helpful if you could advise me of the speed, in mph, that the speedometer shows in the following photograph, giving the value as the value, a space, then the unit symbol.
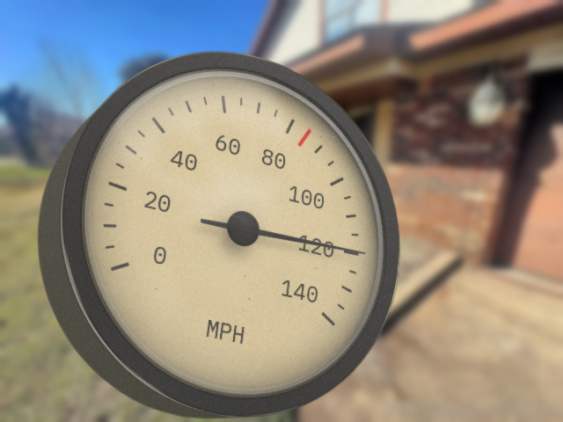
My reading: 120 mph
